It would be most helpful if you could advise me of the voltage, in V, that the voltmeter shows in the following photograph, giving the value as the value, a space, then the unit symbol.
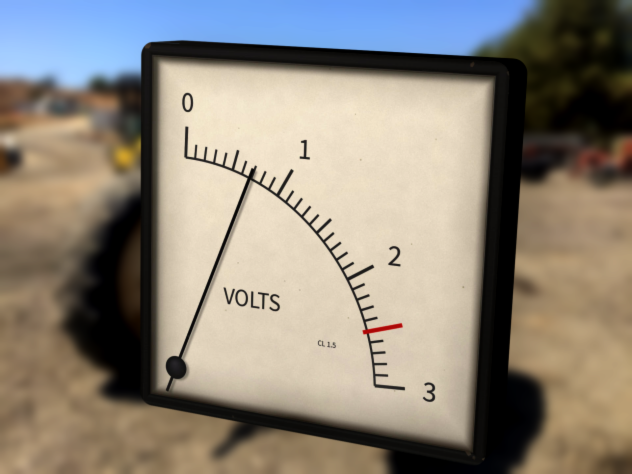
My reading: 0.7 V
